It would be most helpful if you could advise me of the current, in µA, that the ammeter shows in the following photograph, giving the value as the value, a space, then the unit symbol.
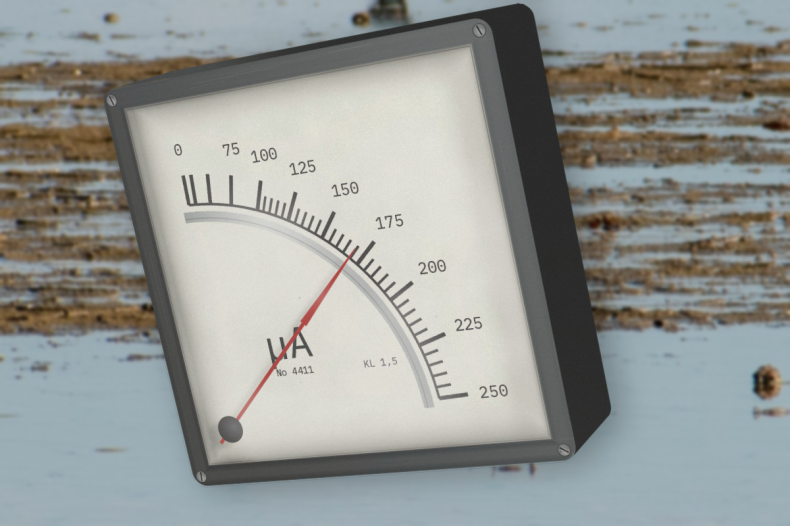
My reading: 170 µA
